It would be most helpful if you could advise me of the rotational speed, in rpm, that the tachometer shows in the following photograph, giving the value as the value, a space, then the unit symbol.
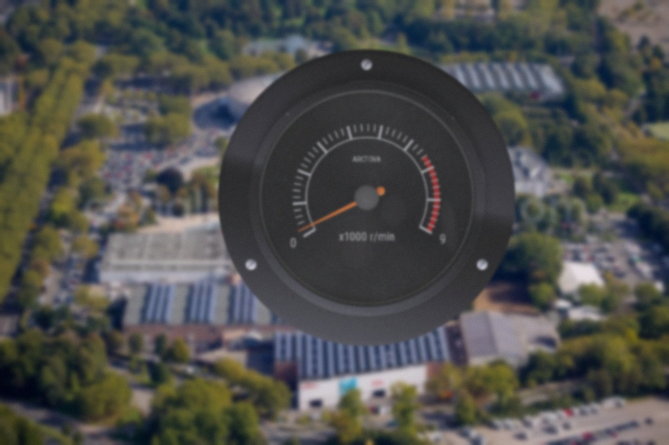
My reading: 200 rpm
